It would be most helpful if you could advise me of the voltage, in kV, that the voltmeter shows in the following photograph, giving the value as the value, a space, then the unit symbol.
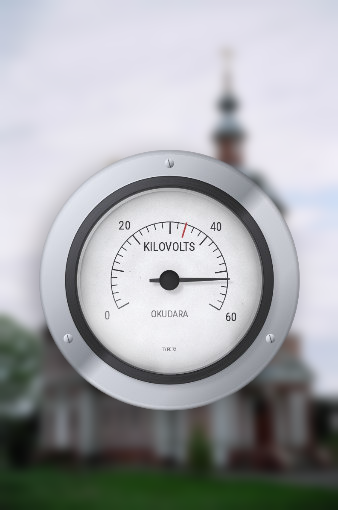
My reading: 52 kV
